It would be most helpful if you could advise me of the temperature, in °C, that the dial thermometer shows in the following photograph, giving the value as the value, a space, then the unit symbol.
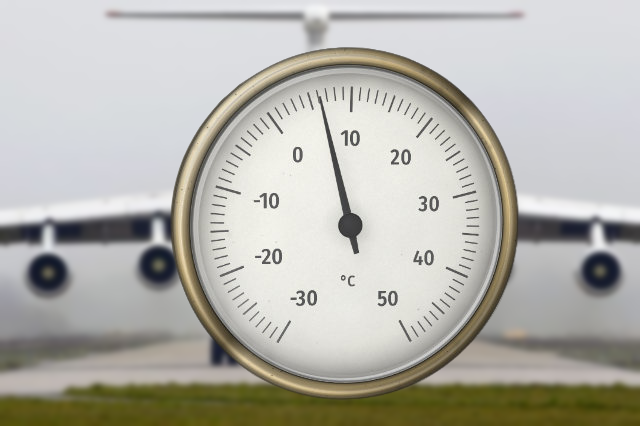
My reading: 6 °C
